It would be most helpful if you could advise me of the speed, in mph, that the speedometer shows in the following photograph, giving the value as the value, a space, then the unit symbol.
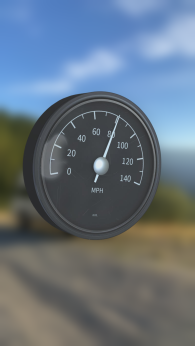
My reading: 80 mph
